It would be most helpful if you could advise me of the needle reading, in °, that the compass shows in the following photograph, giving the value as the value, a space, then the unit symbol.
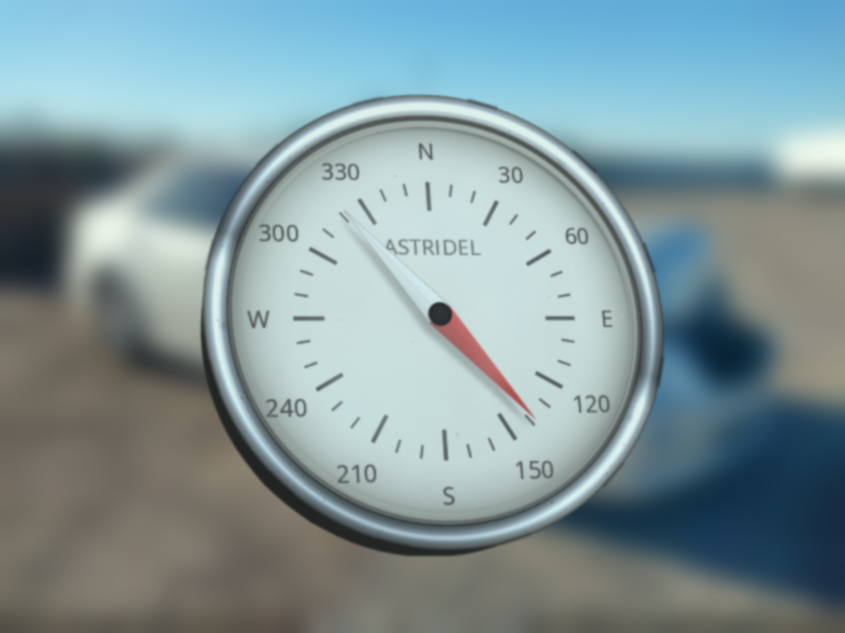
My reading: 140 °
